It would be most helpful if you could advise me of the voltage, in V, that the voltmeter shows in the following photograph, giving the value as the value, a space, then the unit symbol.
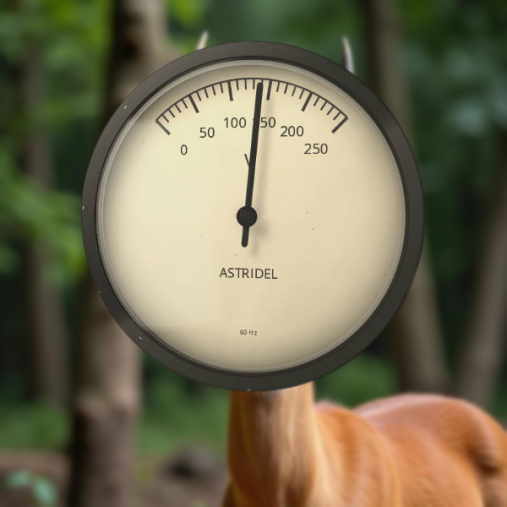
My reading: 140 V
